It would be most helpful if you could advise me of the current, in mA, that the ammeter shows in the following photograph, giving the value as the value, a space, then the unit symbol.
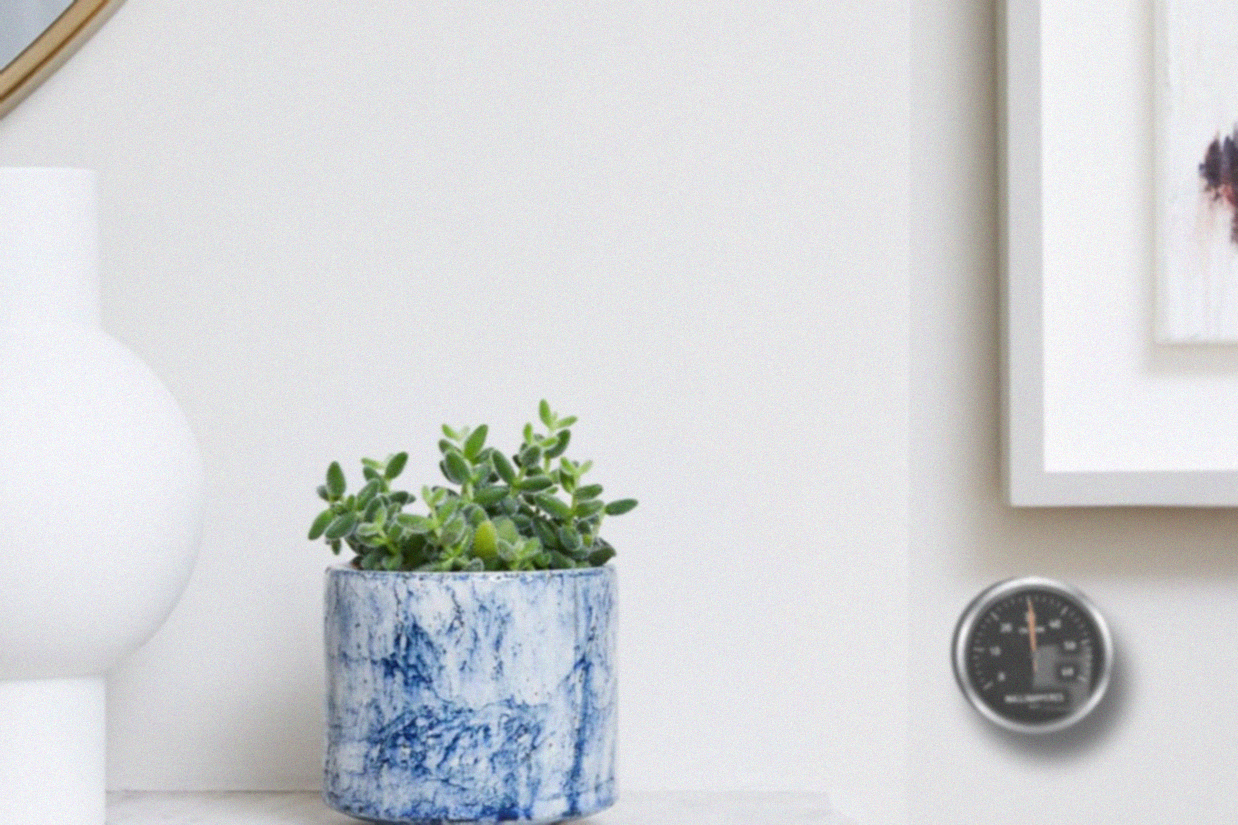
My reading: 30 mA
